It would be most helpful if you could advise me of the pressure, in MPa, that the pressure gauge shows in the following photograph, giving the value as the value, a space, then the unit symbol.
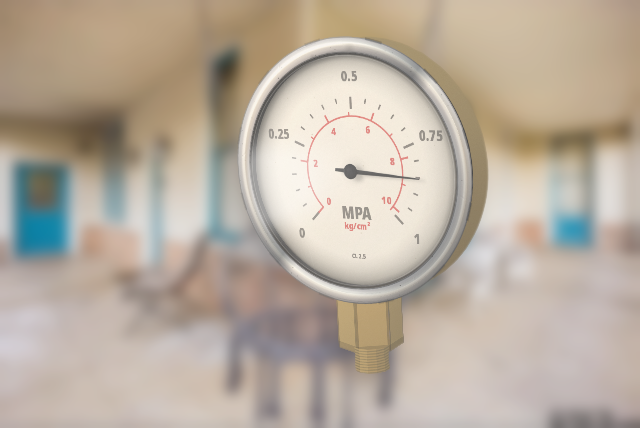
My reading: 0.85 MPa
